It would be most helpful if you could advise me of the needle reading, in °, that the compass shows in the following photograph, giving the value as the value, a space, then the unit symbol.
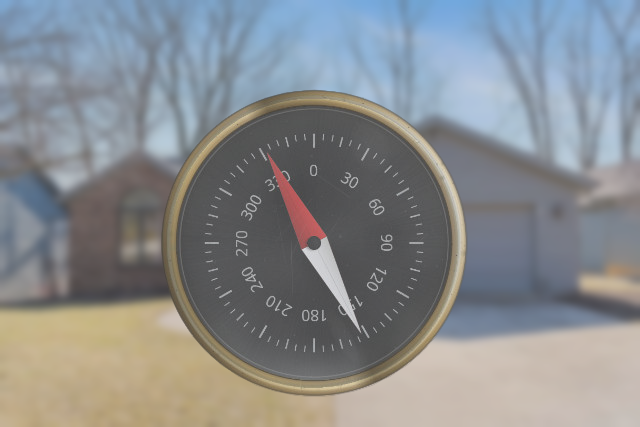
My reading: 332.5 °
